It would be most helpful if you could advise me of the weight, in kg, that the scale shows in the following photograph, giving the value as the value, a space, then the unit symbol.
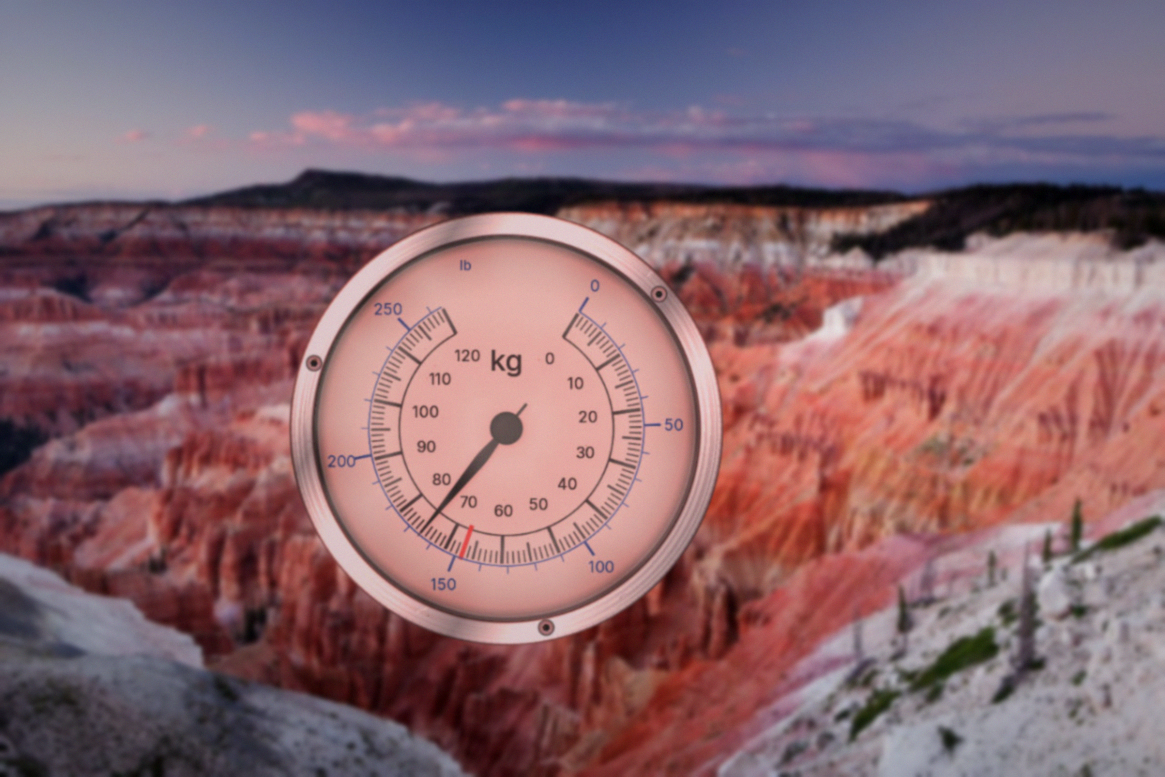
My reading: 75 kg
